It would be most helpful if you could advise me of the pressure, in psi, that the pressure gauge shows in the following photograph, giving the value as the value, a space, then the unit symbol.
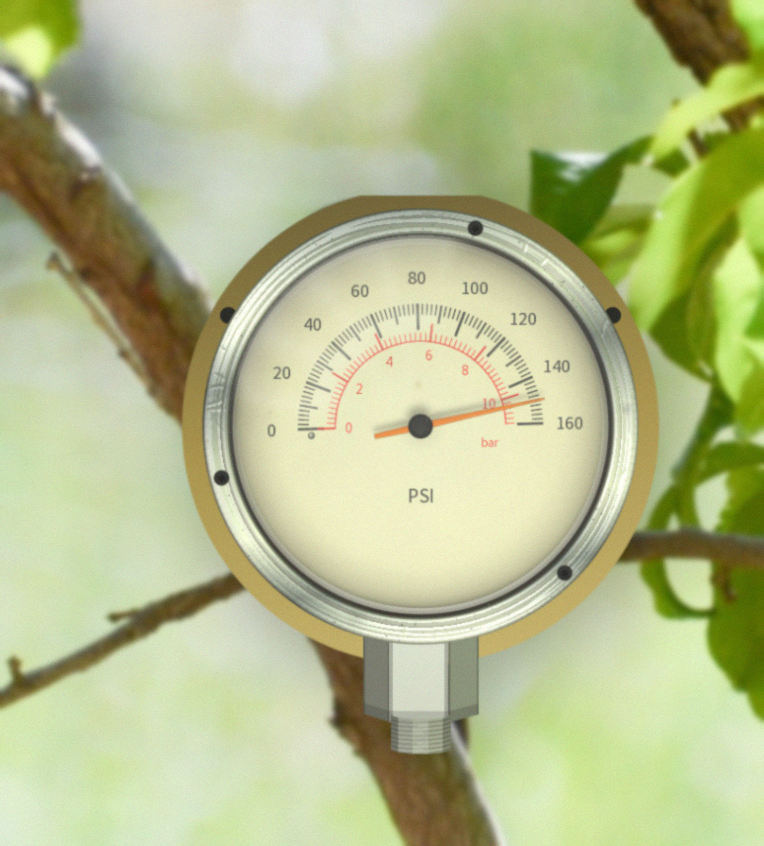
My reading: 150 psi
